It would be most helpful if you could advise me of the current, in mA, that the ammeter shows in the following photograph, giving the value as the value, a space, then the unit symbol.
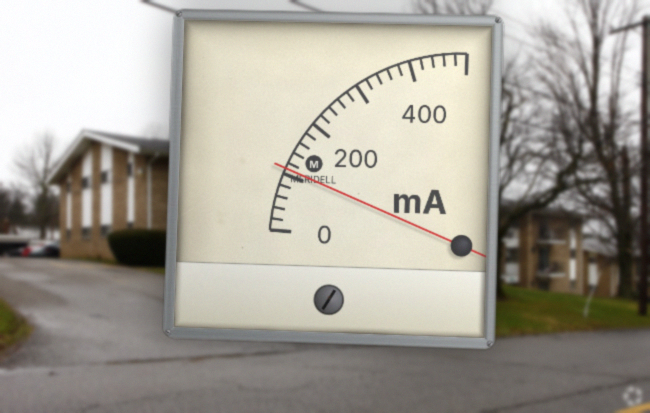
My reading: 110 mA
